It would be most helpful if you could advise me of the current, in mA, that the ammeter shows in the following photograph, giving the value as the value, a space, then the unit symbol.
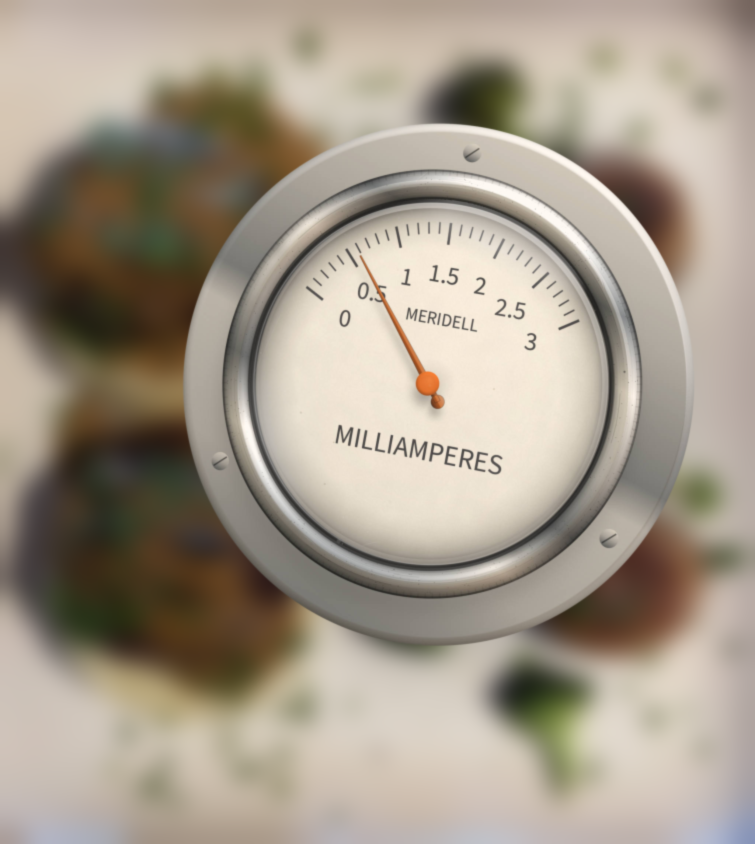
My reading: 0.6 mA
